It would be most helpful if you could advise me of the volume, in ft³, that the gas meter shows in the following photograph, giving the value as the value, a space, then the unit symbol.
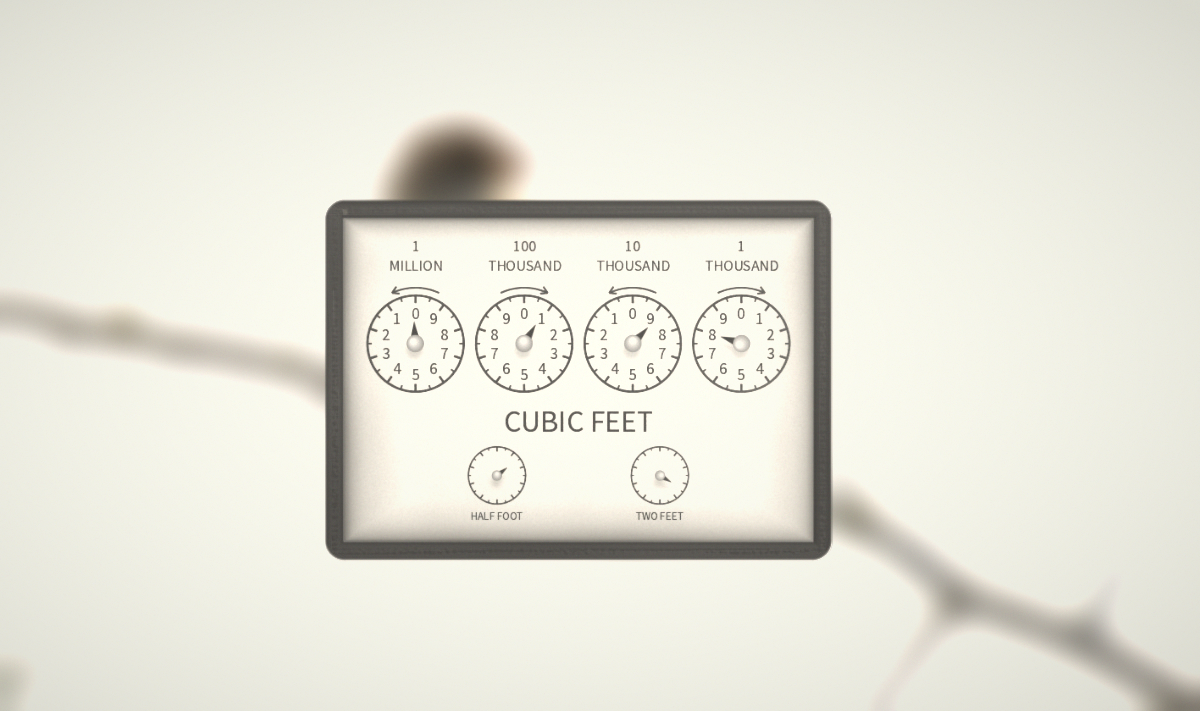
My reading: 8800 ft³
